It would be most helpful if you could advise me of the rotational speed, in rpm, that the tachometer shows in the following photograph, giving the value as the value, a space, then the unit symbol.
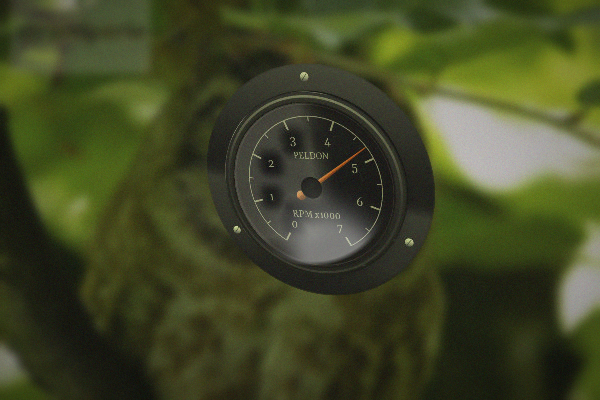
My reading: 4750 rpm
